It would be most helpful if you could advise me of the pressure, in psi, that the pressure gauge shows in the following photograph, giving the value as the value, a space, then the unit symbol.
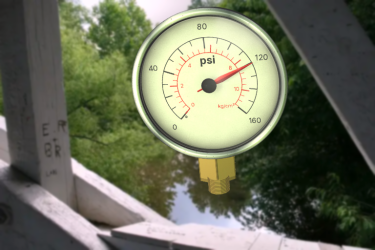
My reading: 120 psi
